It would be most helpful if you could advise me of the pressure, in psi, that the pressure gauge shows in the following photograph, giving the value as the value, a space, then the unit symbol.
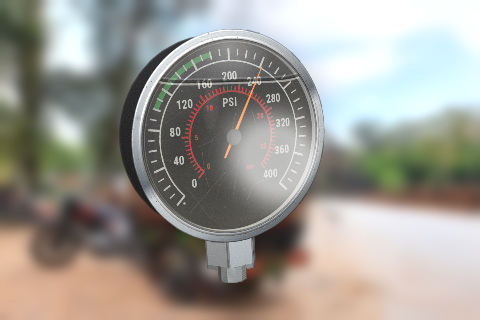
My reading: 240 psi
